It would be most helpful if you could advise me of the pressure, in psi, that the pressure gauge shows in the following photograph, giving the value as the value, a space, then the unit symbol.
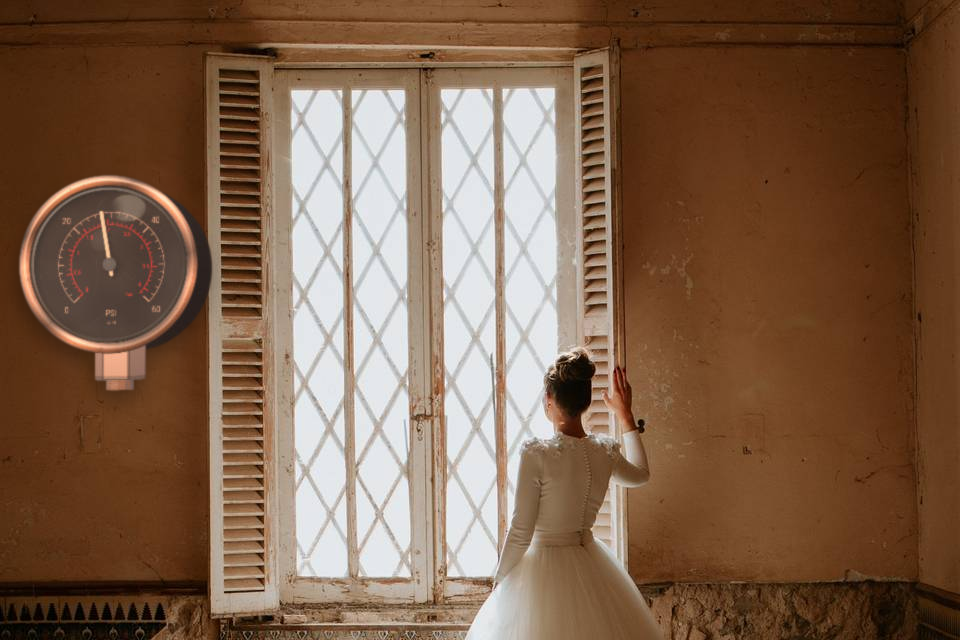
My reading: 28 psi
